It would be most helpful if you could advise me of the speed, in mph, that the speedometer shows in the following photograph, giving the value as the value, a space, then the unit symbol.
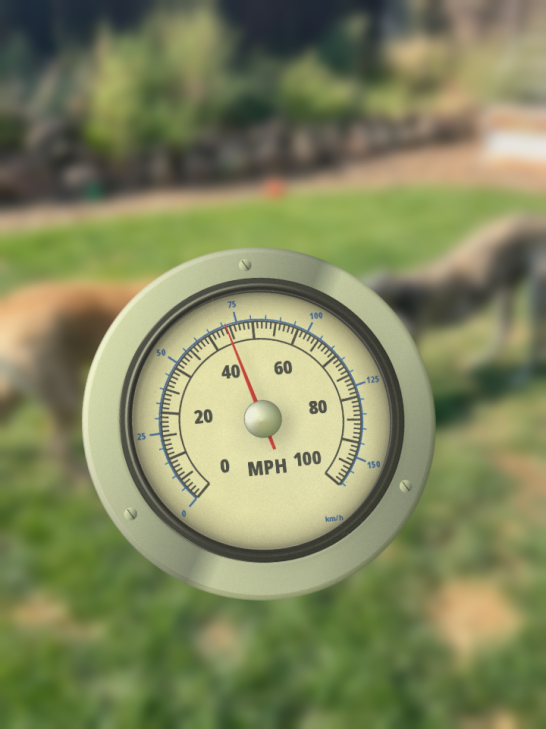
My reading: 44 mph
